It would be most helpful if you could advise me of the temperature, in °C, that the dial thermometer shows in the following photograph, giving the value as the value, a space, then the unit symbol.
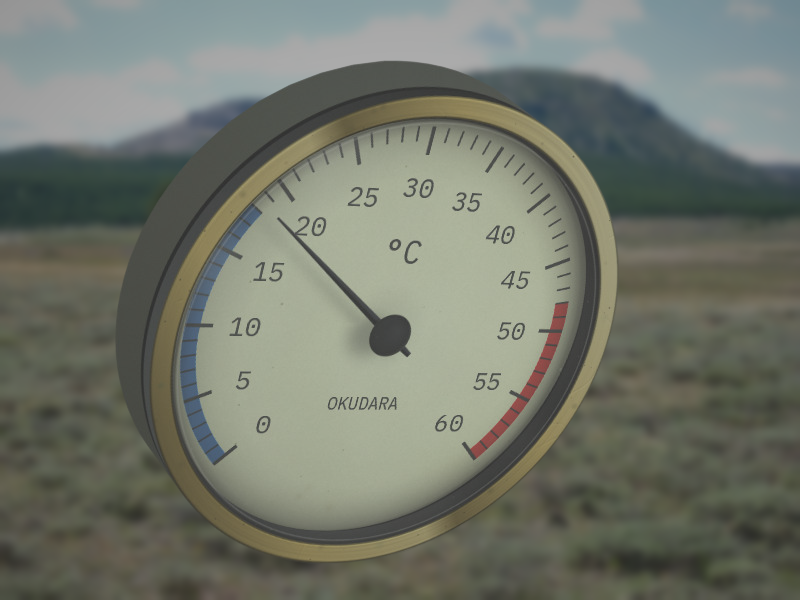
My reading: 18.5 °C
